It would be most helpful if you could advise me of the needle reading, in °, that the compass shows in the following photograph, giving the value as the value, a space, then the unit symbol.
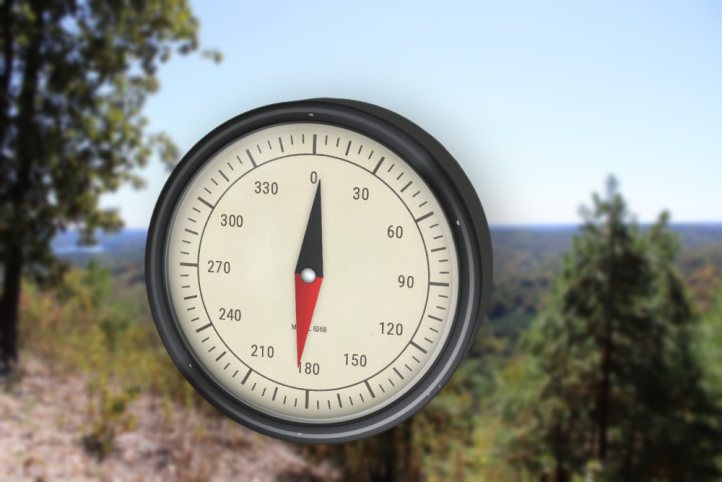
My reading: 185 °
